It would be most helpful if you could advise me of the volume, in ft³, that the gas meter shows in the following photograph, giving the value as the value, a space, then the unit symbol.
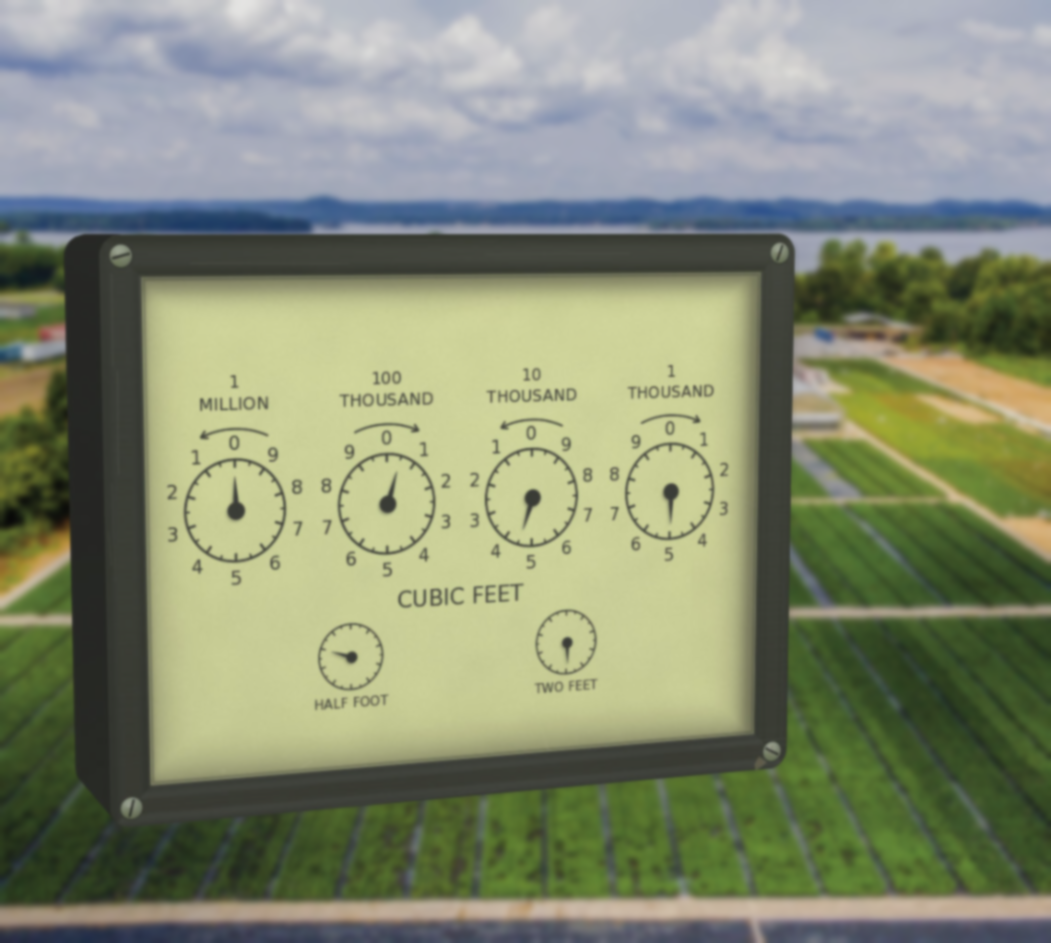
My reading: 4500 ft³
